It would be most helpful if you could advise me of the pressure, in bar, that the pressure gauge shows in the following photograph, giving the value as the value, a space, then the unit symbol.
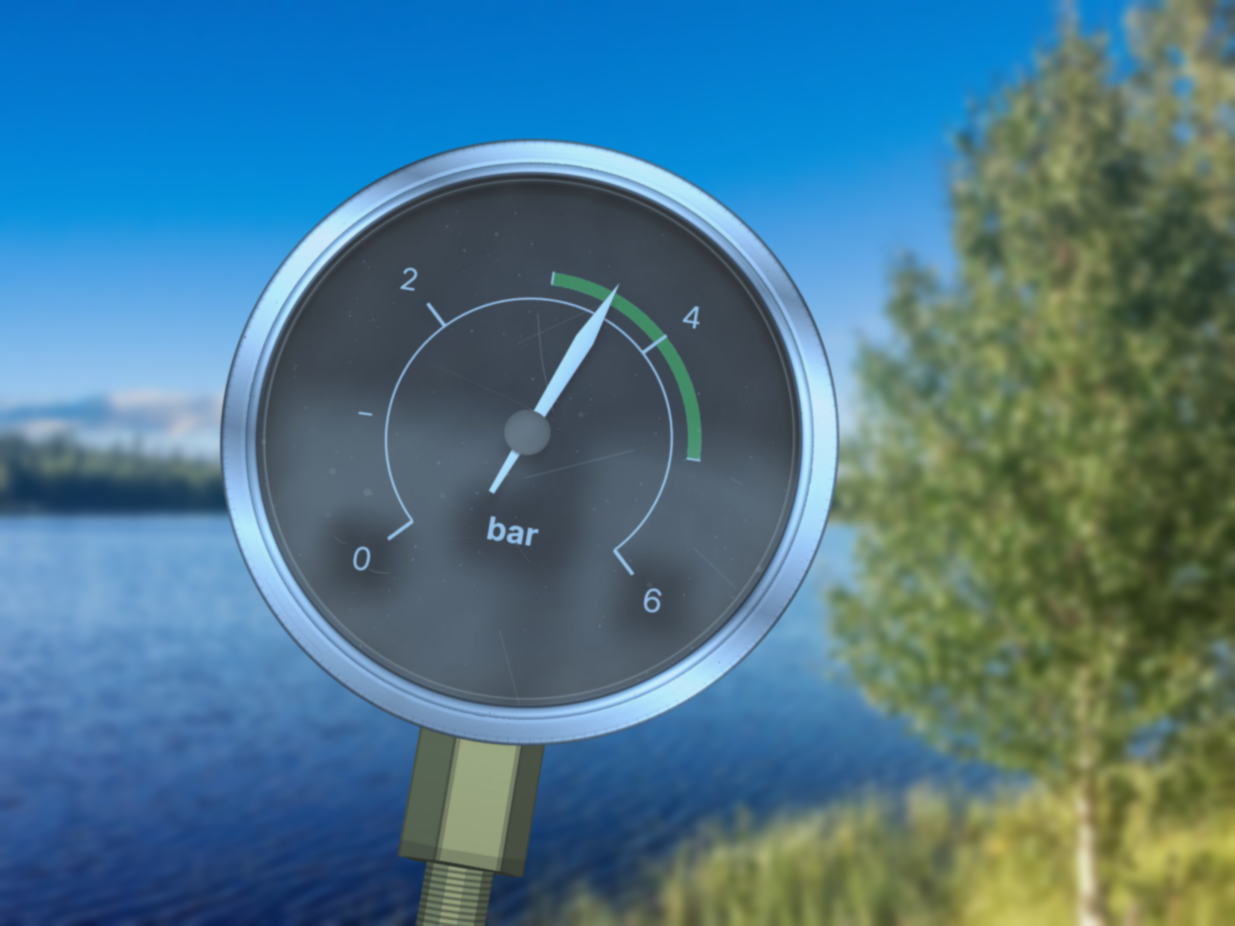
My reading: 3.5 bar
